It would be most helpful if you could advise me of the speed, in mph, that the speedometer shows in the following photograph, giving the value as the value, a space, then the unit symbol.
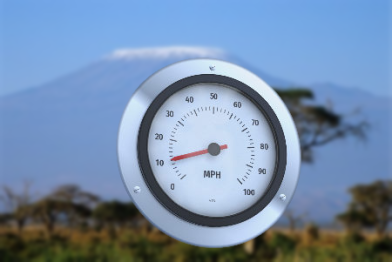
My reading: 10 mph
